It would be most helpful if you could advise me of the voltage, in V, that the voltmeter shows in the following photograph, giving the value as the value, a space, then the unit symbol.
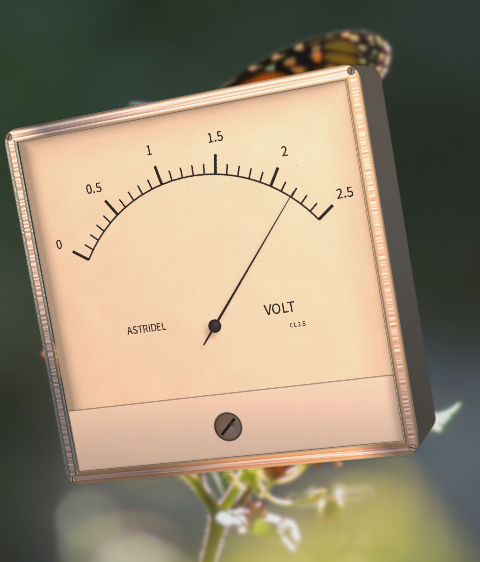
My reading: 2.2 V
